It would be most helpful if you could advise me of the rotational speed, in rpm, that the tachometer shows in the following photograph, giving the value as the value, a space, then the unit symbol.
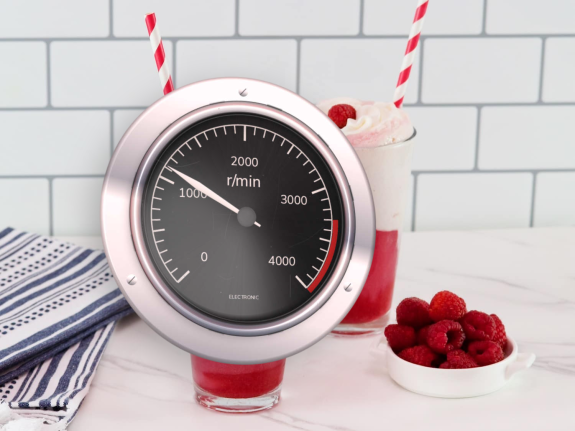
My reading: 1100 rpm
